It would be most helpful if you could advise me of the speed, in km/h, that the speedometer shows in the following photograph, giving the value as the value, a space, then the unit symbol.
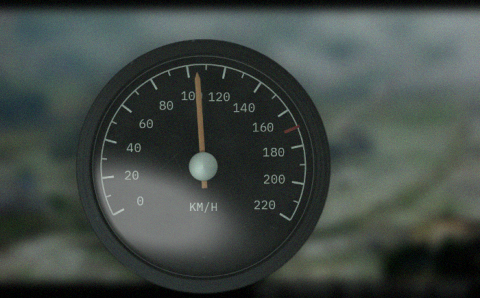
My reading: 105 km/h
